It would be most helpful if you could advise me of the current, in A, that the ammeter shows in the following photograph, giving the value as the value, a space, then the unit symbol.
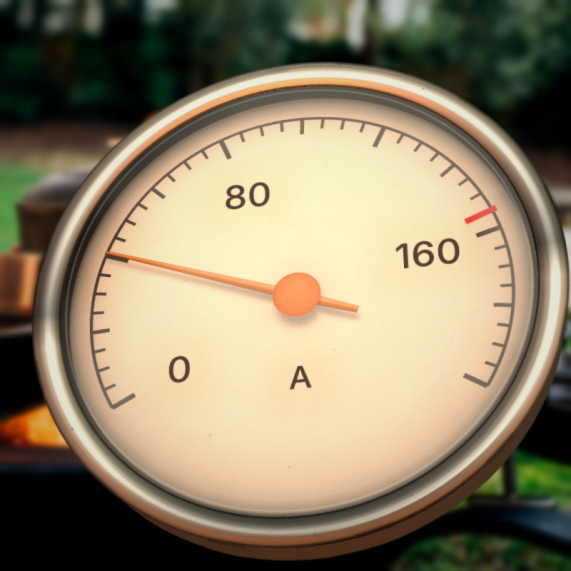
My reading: 40 A
